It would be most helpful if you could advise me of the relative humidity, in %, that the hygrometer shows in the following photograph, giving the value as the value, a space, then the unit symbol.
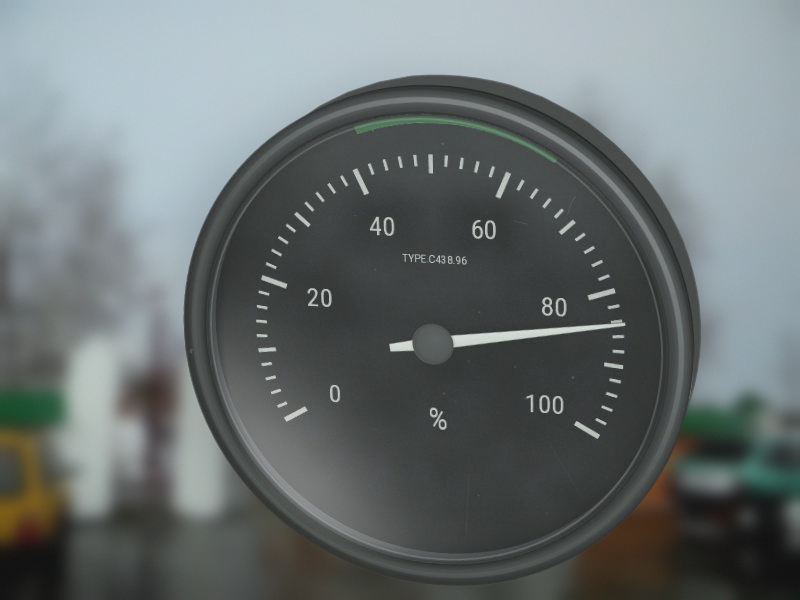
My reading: 84 %
